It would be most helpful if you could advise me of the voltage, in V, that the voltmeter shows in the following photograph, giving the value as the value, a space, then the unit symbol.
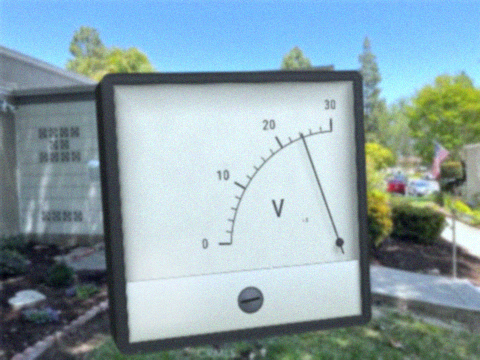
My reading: 24 V
